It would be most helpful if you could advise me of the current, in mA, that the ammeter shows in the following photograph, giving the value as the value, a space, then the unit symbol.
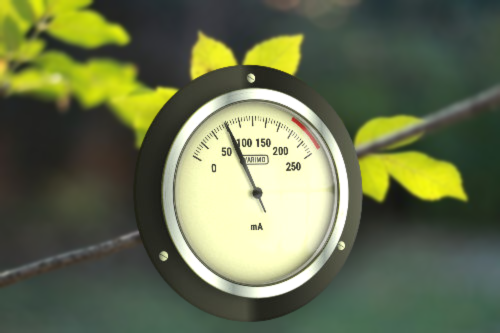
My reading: 75 mA
